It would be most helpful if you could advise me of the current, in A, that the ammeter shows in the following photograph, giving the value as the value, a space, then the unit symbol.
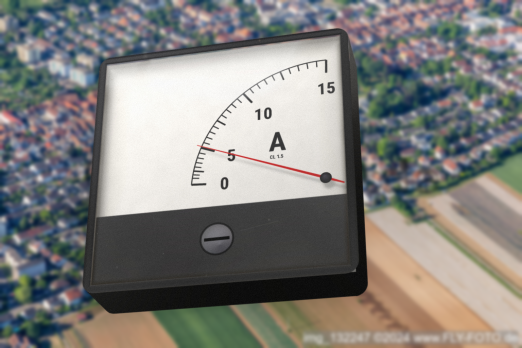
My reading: 5 A
